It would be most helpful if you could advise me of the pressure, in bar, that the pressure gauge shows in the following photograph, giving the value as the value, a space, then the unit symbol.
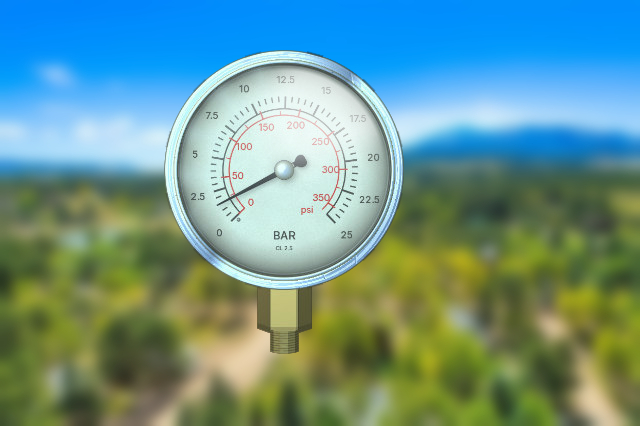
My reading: 1.5 bar
